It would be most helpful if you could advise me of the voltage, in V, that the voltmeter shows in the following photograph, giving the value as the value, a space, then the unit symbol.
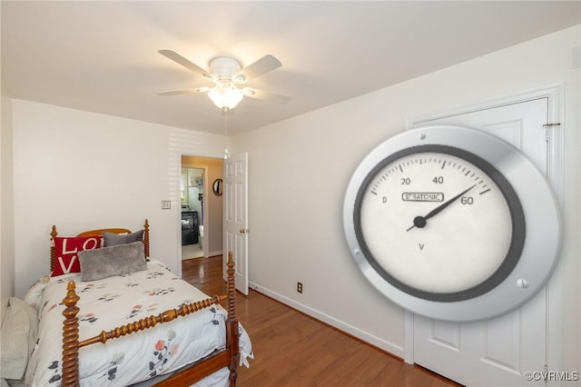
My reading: 56 V
